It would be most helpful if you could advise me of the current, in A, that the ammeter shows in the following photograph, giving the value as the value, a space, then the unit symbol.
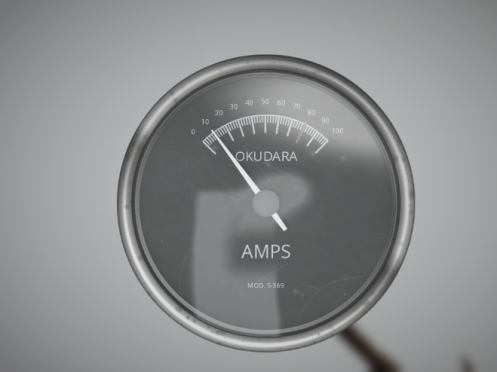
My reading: 10 A
